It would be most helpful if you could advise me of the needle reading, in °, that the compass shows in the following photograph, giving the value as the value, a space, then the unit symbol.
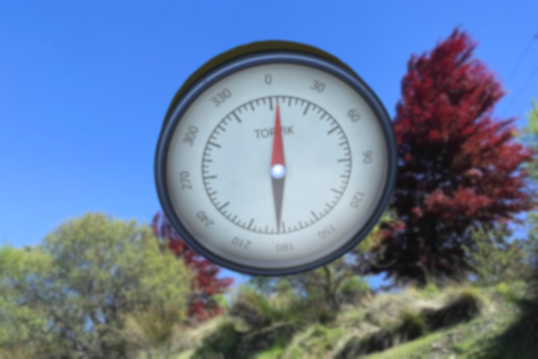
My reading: 5 °
